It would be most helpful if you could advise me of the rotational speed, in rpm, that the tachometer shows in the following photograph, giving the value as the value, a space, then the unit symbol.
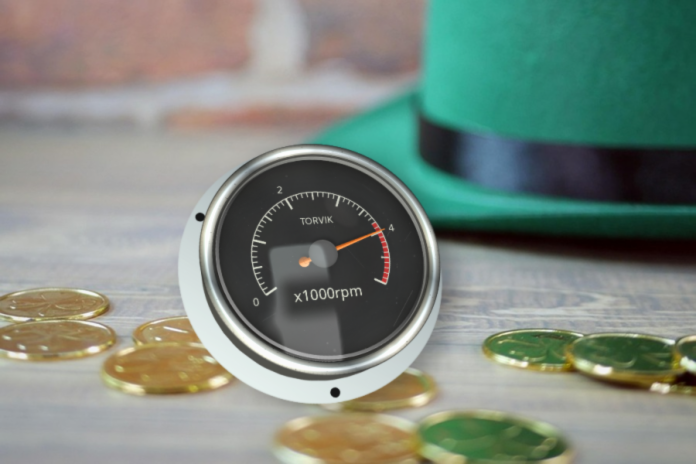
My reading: 4000 rpm
